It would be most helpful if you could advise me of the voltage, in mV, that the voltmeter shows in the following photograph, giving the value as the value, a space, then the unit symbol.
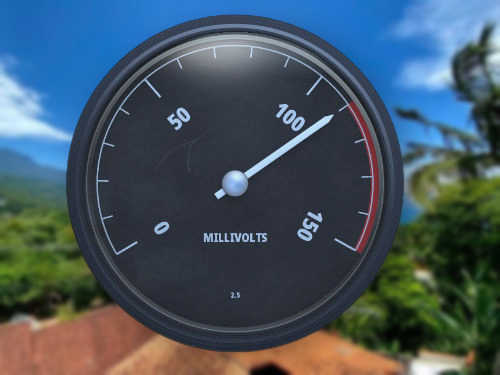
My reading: 110 mV
